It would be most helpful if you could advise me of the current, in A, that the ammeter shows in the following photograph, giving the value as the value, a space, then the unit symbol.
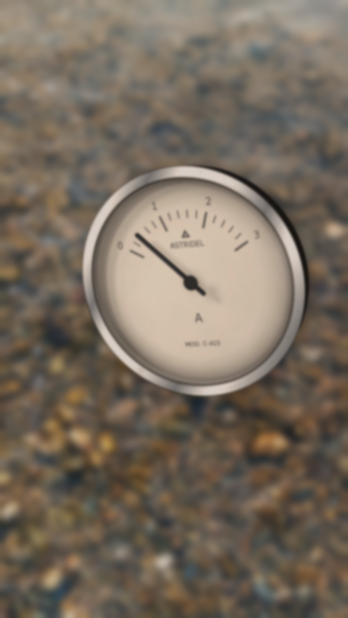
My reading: 0.4 A
